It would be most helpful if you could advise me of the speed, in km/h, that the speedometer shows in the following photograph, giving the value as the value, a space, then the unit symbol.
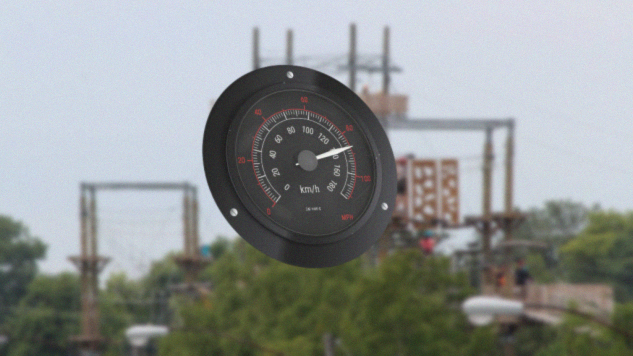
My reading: 140 km/h
